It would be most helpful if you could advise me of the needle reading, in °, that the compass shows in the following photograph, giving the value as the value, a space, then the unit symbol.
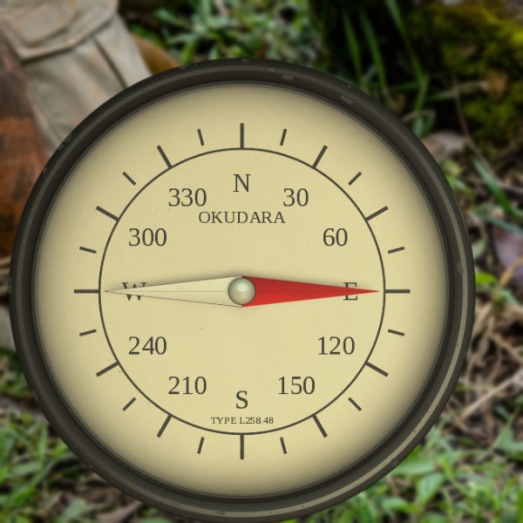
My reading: 90 °
